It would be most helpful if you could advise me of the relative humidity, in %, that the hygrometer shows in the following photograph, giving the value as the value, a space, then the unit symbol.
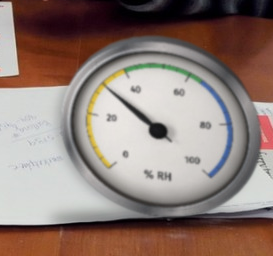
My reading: 32 %
